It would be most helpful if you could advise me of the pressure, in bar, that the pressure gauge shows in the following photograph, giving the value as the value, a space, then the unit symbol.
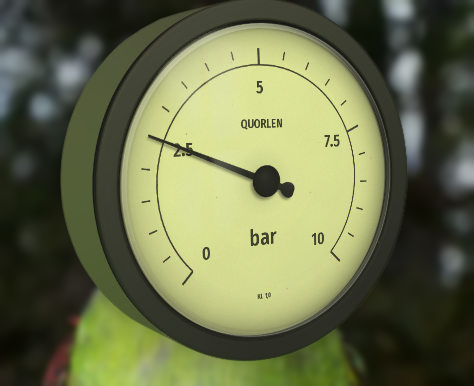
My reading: 2.5 bar
